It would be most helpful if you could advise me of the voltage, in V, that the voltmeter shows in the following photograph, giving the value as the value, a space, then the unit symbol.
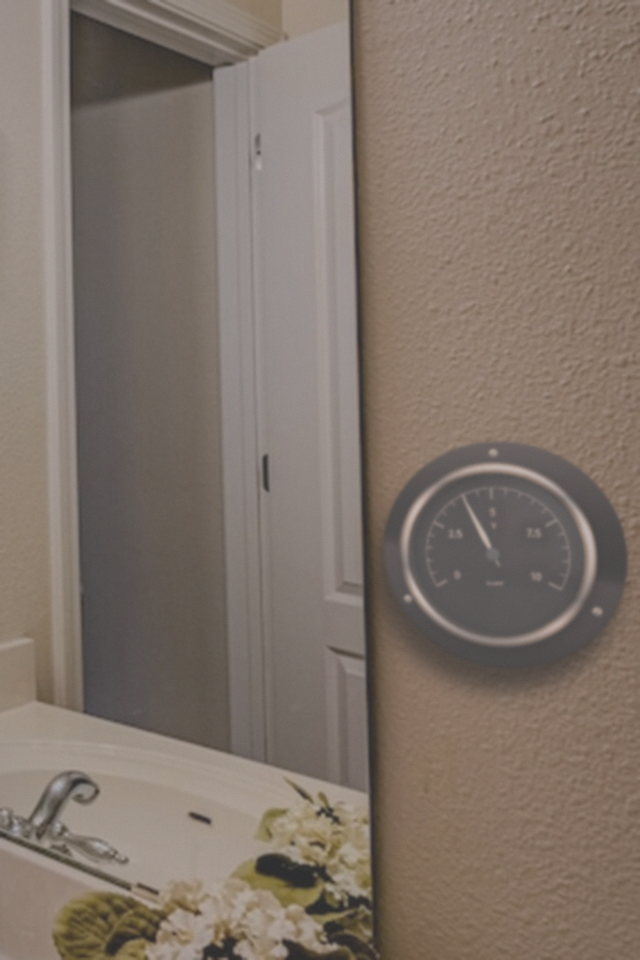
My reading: 4 V
